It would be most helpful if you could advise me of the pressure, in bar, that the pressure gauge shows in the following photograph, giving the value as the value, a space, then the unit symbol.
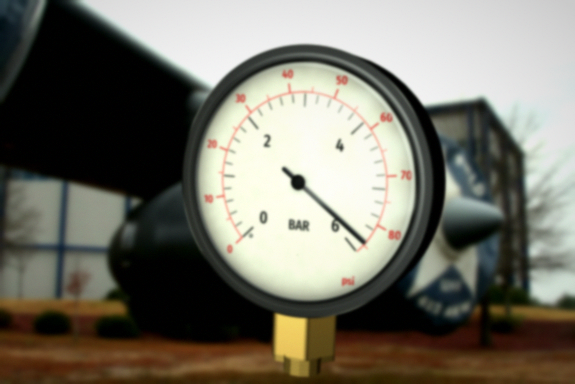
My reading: 5.8 bar
